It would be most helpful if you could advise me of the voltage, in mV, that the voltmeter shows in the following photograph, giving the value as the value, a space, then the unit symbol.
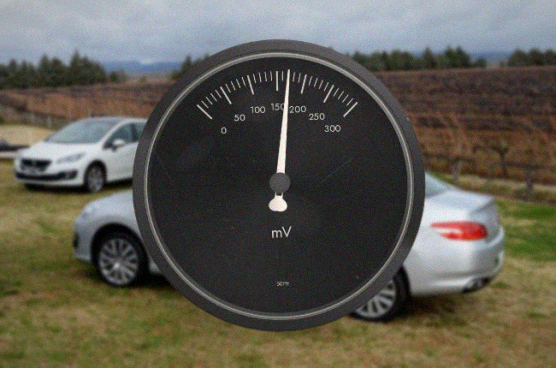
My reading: 170 mV
